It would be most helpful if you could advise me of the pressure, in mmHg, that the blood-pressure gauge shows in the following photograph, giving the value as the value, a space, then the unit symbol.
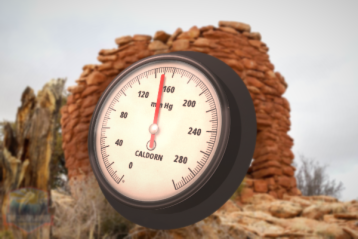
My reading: 150 mmHg
